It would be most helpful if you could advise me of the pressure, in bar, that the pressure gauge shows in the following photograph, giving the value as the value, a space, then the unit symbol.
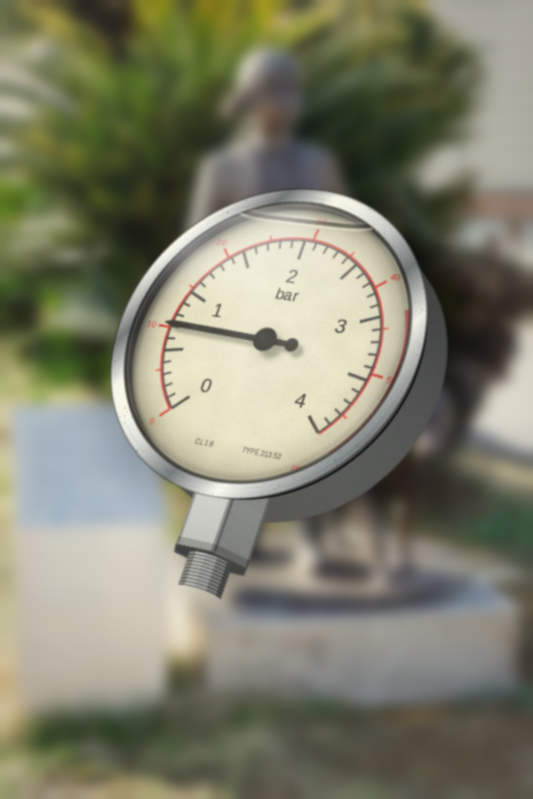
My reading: 0.7 bar
